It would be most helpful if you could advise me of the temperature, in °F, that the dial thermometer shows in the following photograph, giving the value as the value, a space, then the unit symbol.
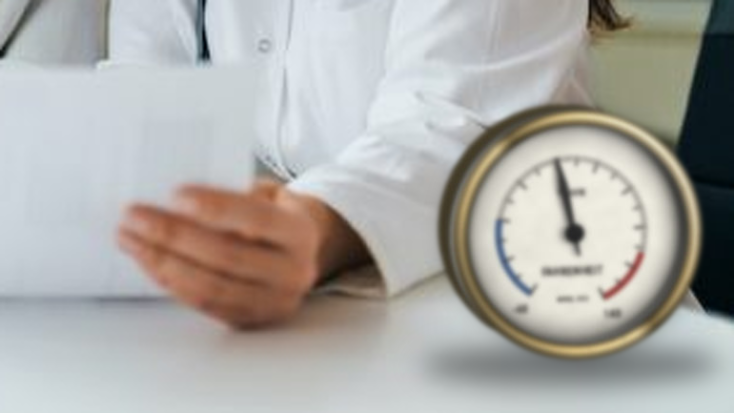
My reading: 40 °F
